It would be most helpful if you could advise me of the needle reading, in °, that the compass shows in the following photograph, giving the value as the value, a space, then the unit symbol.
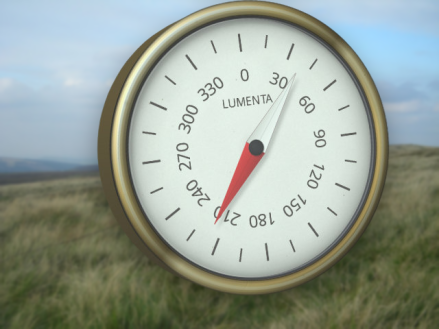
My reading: 217.5 °
